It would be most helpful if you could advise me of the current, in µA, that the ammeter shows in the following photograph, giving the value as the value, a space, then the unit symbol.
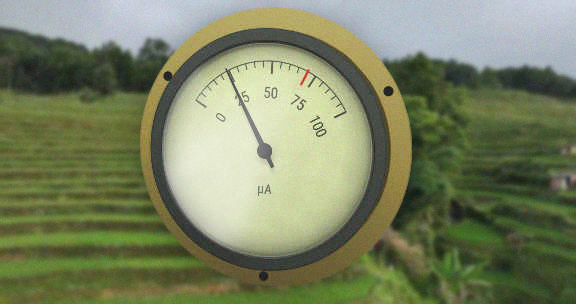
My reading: 25 µA
